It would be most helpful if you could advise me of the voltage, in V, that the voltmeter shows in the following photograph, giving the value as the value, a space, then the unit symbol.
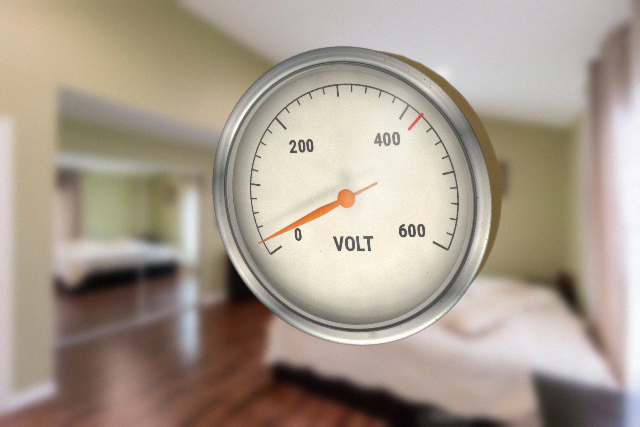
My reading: 20 V
